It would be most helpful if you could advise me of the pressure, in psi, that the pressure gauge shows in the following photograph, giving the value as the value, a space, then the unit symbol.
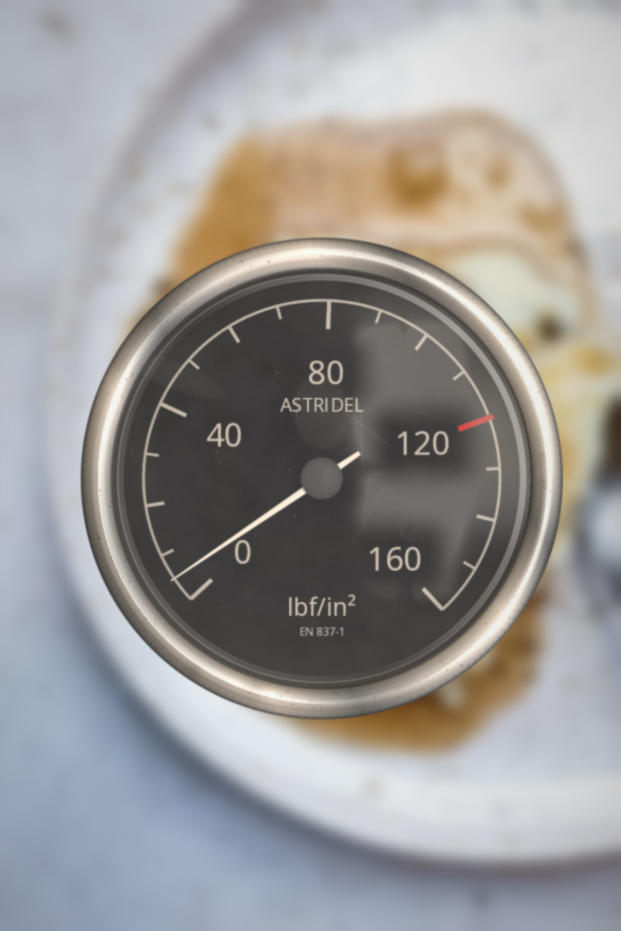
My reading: 5 psi
